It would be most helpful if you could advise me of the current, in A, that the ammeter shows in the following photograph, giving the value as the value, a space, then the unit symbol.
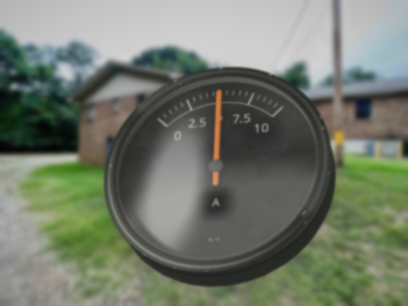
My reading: 5 A
